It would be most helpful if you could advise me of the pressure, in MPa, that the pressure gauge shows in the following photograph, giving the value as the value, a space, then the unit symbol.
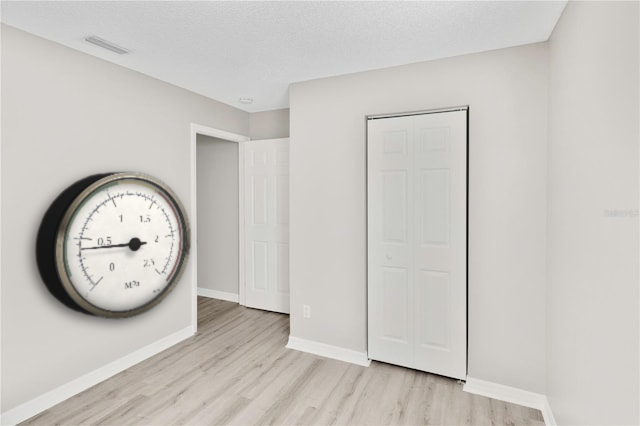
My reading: 0.4 MPa
